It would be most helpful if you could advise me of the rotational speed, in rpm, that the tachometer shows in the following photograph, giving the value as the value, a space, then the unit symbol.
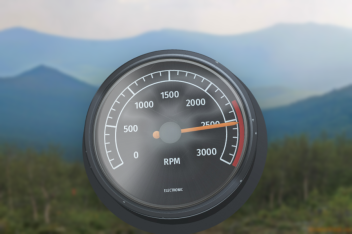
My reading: 2550 rpm
